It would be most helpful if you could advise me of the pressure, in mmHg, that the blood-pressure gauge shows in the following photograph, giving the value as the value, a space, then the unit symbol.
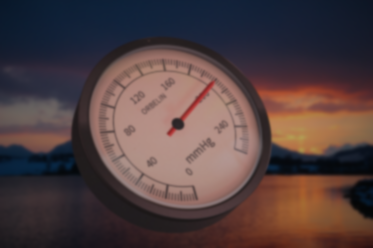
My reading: 200 mmHg
